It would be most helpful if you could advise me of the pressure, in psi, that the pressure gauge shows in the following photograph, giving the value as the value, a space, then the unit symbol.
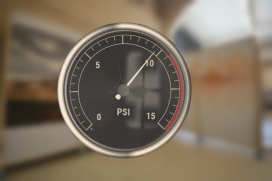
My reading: 9.75 psi
